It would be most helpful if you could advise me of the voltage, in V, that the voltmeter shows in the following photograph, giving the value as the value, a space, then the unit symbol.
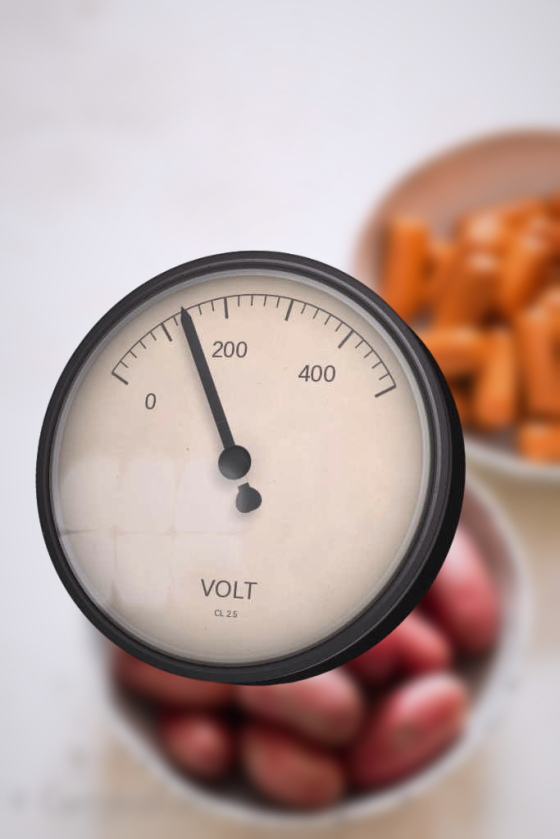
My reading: 140 V
